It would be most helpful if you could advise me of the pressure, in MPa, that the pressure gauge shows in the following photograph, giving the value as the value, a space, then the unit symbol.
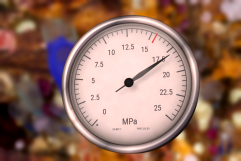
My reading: 18 MPa
